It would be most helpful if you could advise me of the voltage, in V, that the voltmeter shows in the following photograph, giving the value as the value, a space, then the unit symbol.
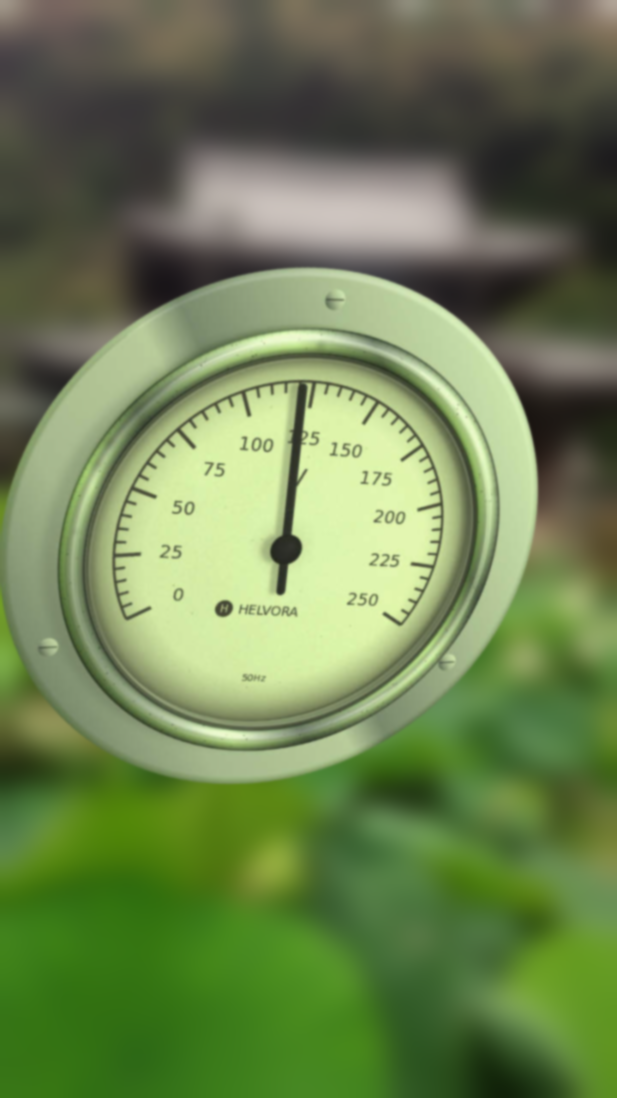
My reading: 120 V
